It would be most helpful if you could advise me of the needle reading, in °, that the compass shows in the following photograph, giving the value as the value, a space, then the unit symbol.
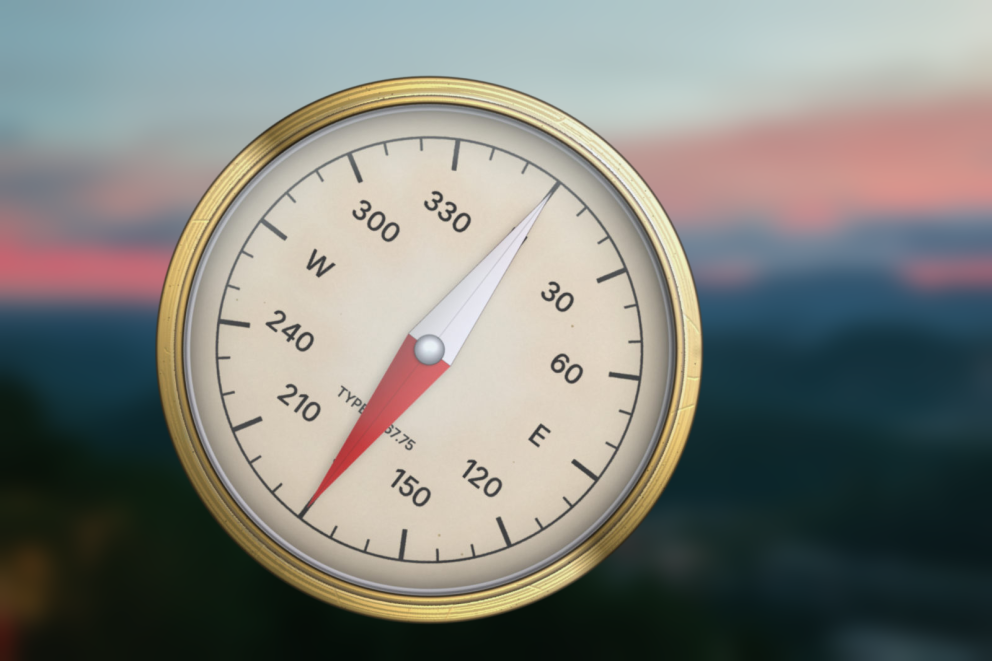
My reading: 180 °
